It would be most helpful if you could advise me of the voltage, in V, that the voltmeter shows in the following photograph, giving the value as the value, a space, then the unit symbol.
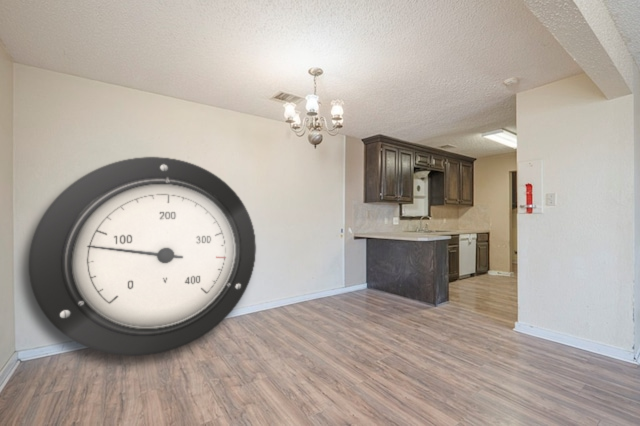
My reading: 80 V
